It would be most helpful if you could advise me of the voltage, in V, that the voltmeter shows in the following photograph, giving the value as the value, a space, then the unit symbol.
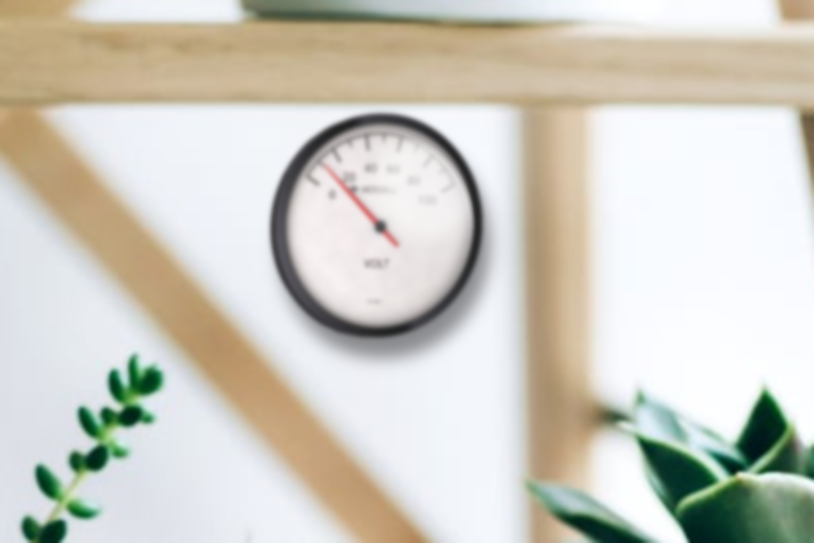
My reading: 10 V
